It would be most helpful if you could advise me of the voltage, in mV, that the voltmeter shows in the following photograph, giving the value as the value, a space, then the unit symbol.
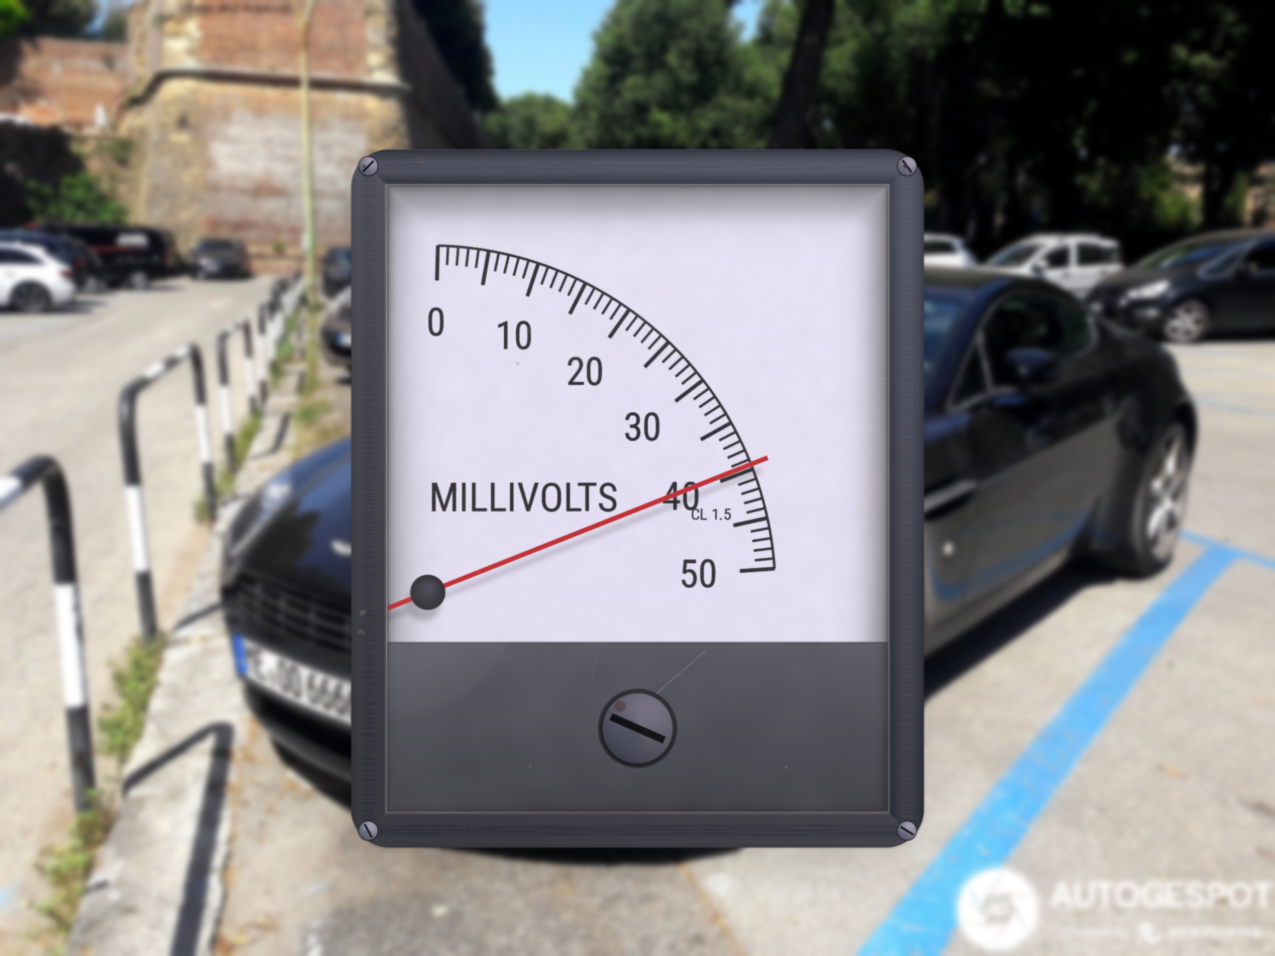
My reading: 39.5 mV
